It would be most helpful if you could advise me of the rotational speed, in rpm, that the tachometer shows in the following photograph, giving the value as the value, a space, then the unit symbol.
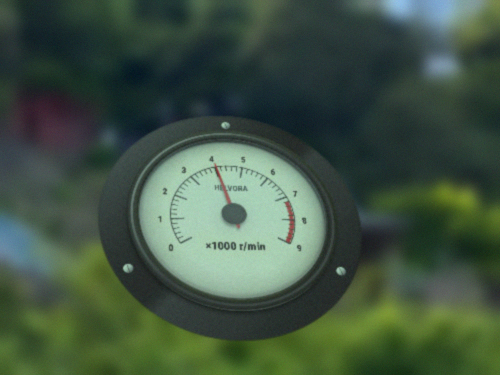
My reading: 4000 rpm
